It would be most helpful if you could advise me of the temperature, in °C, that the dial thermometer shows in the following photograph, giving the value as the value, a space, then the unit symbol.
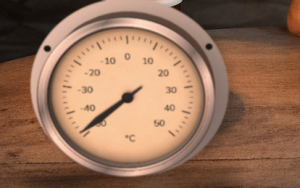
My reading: -48 °C
